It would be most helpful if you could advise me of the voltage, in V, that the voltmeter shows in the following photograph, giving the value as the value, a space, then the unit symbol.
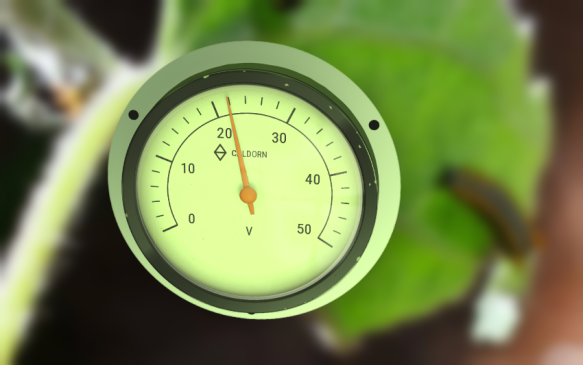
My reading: 22 V
